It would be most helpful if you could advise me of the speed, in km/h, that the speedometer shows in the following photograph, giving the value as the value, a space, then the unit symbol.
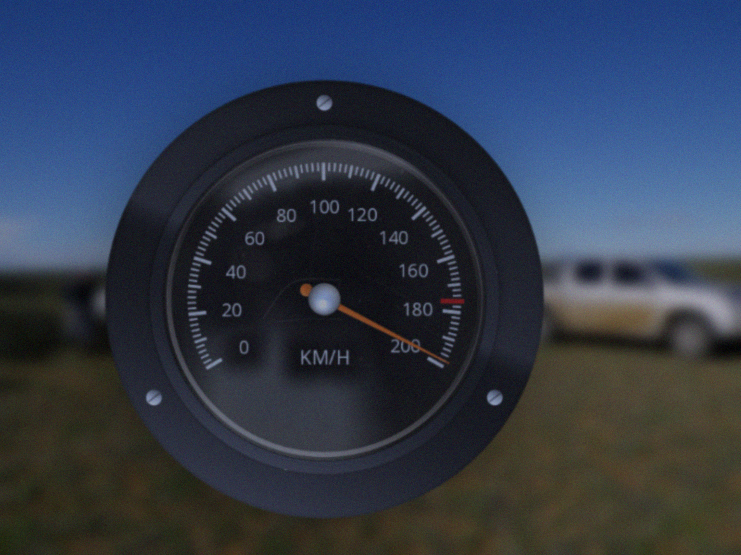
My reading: 198 km/h
